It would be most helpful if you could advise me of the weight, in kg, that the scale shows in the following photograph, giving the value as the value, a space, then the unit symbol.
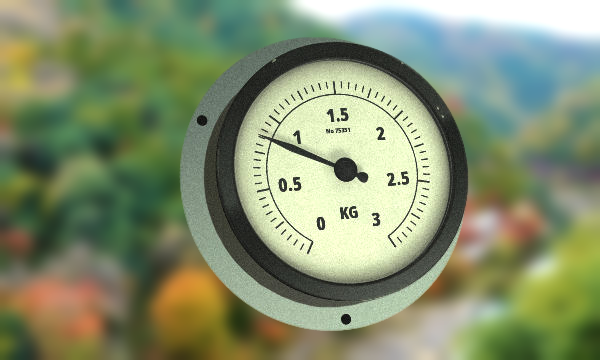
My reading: 0.85 kg
